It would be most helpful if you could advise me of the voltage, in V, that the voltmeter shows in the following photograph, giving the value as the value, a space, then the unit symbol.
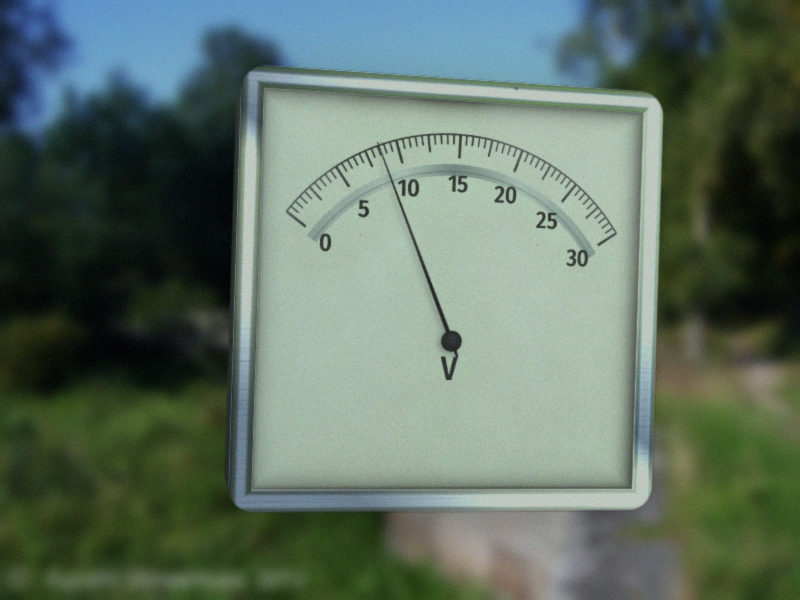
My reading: 8.5 V
